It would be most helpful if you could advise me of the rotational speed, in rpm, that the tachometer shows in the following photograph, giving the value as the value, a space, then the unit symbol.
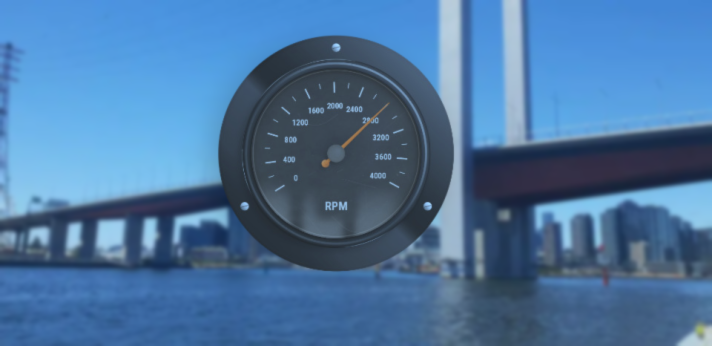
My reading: 2800 rpm
